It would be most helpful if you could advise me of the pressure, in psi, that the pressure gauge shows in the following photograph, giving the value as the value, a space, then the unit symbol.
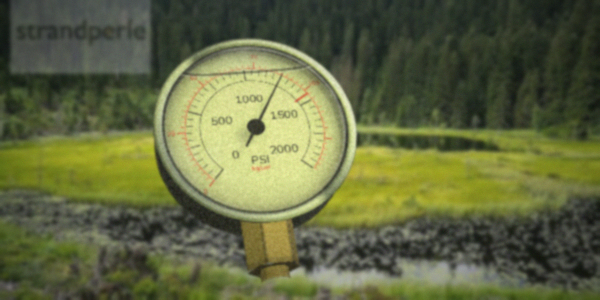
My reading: 1250 psi
